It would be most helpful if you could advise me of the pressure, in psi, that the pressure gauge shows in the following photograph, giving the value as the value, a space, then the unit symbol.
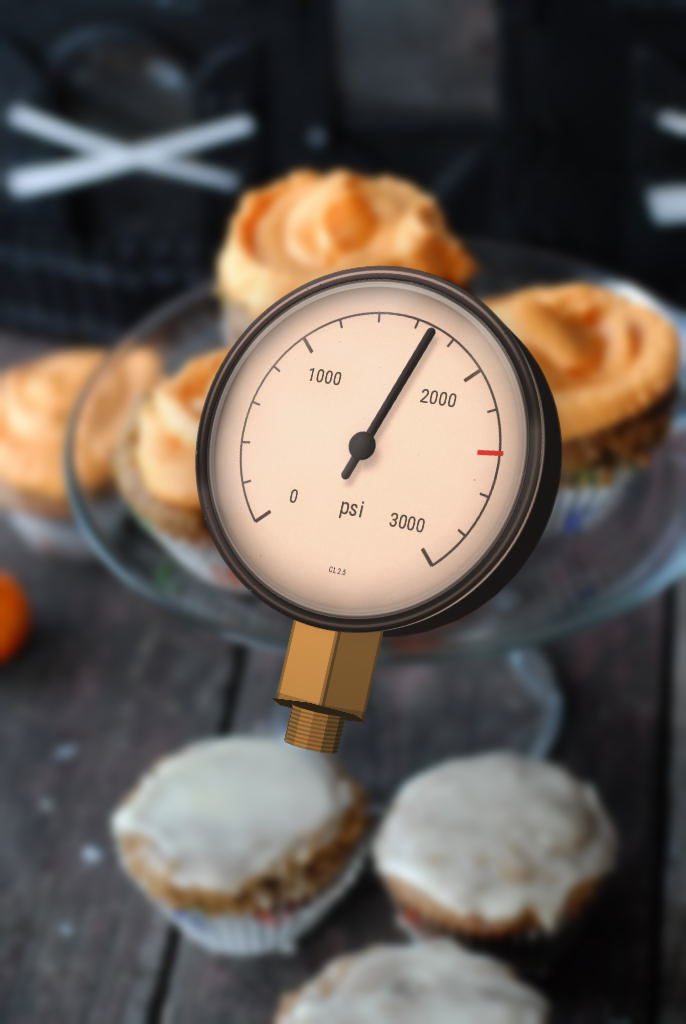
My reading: 1700 psi
